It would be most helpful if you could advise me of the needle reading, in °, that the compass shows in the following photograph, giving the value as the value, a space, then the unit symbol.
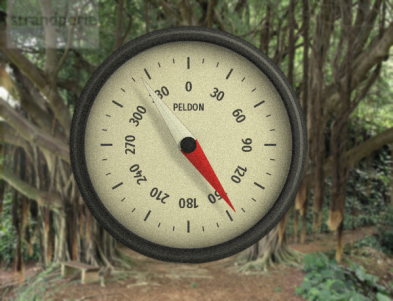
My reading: 145 °
